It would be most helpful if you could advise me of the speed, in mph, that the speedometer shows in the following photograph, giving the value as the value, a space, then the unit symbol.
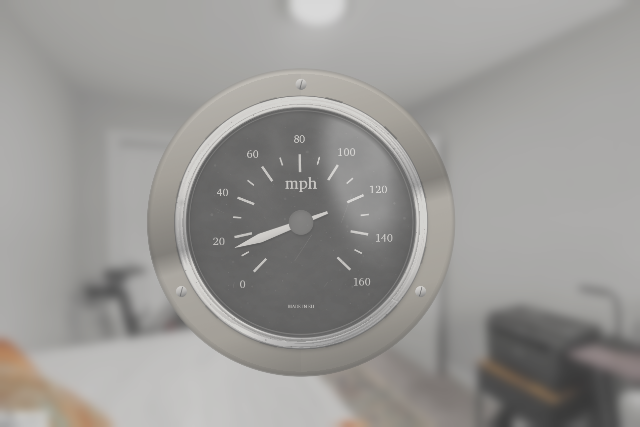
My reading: 15 mph
